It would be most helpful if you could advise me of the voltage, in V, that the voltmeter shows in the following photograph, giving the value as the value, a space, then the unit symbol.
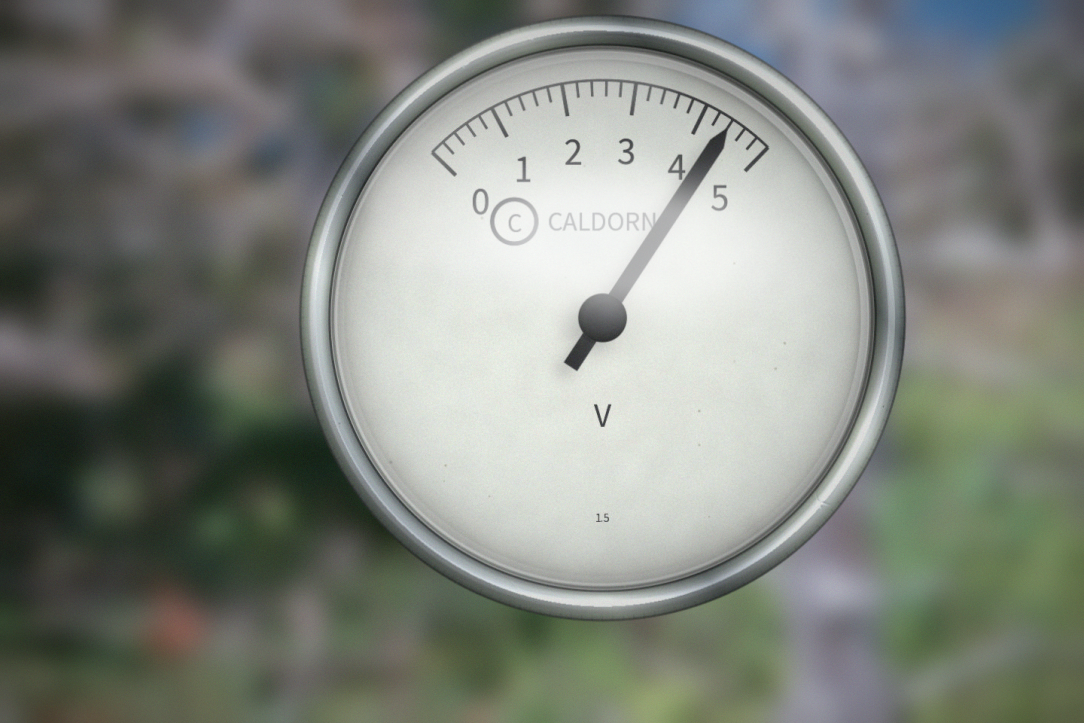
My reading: 4.4 V
